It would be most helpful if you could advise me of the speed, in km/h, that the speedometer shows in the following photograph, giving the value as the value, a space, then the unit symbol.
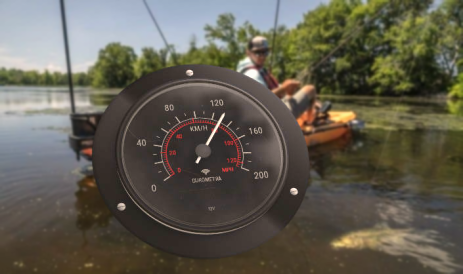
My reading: 130 km/h
